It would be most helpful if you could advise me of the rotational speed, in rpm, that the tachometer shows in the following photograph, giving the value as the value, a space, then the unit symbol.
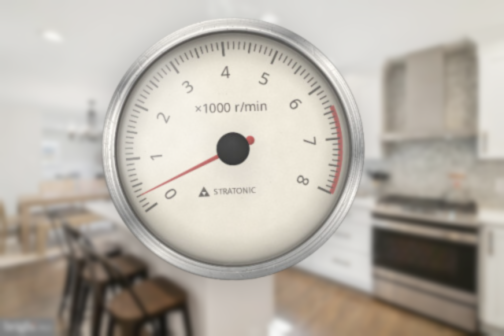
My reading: 300 rpm
